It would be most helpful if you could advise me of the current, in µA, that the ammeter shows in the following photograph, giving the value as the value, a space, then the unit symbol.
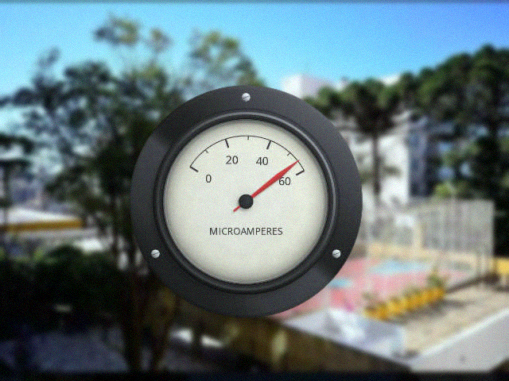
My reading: 55 µA
